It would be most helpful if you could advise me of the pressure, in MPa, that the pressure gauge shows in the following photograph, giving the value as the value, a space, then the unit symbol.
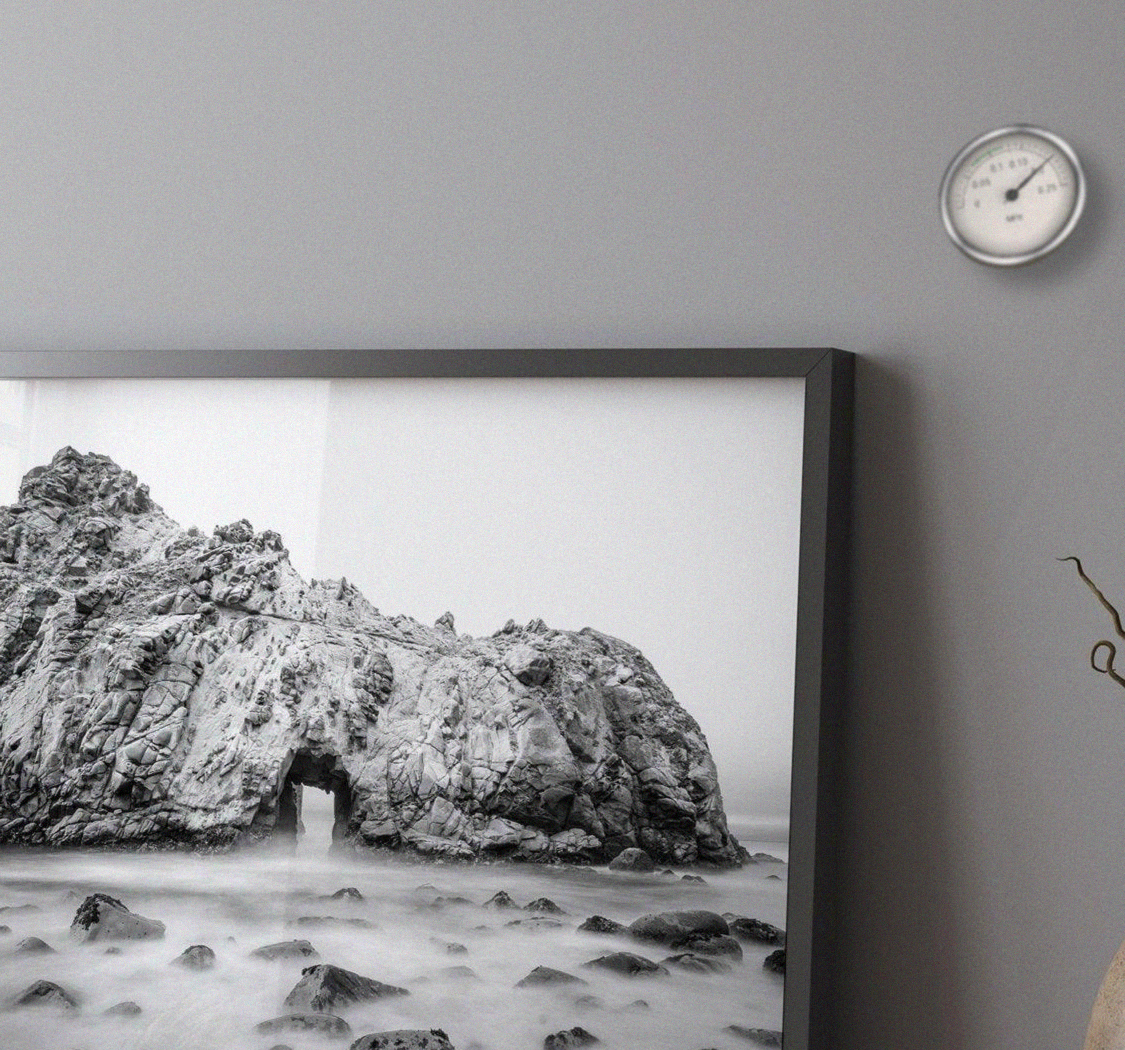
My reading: 0.2 MPa
